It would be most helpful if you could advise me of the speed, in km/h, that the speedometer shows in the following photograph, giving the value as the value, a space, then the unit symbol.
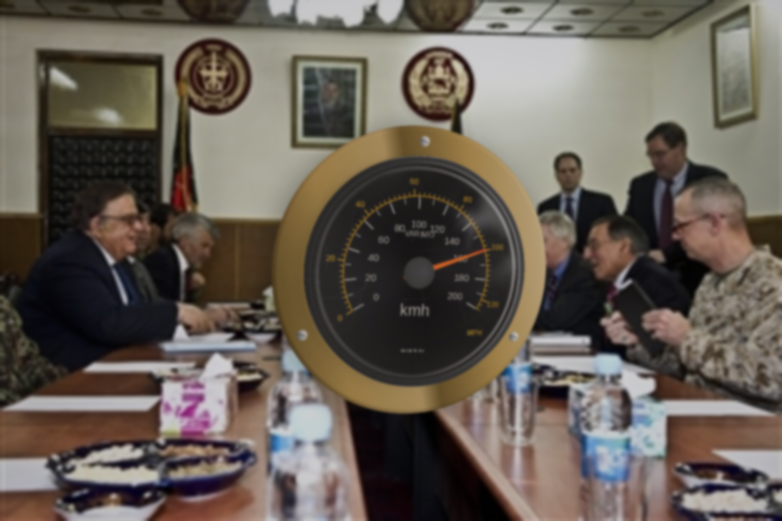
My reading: 160 km/h
